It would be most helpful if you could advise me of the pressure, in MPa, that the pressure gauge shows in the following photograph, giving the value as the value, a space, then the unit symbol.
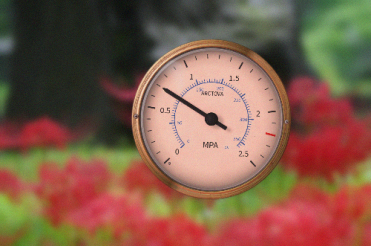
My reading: 0.7 MPa
